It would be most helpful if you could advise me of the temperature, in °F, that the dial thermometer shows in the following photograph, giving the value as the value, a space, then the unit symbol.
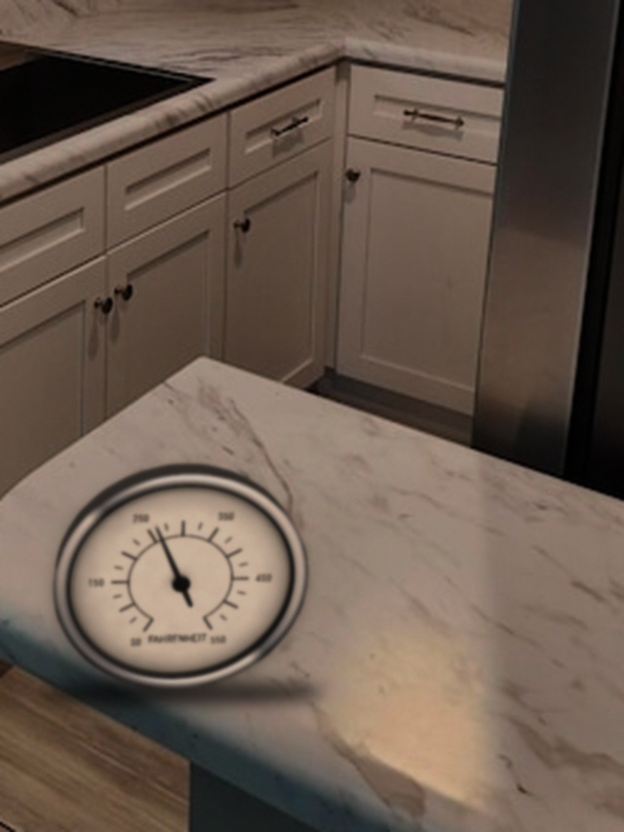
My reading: 262.5 °F
